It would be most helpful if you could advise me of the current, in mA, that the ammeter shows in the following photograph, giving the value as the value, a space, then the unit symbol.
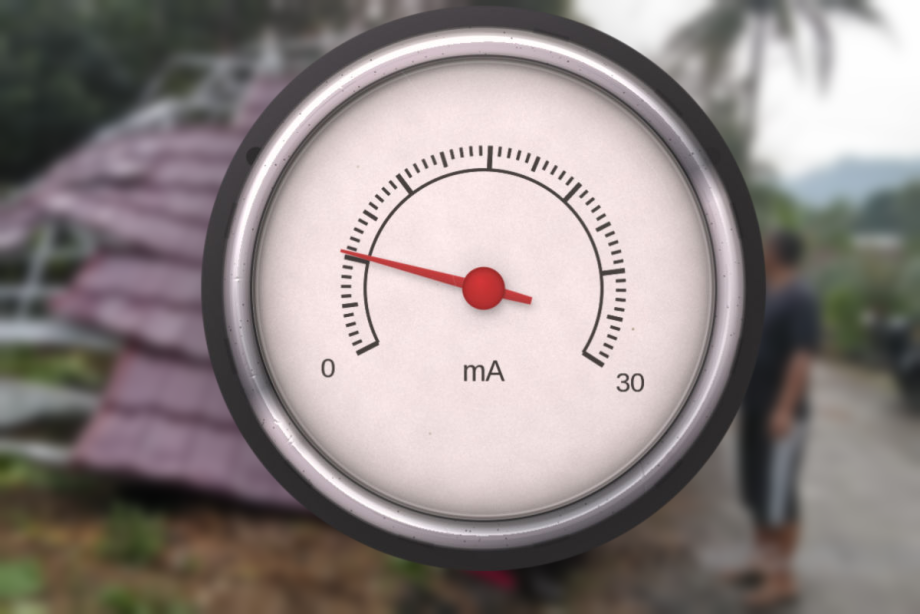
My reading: 5.25 mA
